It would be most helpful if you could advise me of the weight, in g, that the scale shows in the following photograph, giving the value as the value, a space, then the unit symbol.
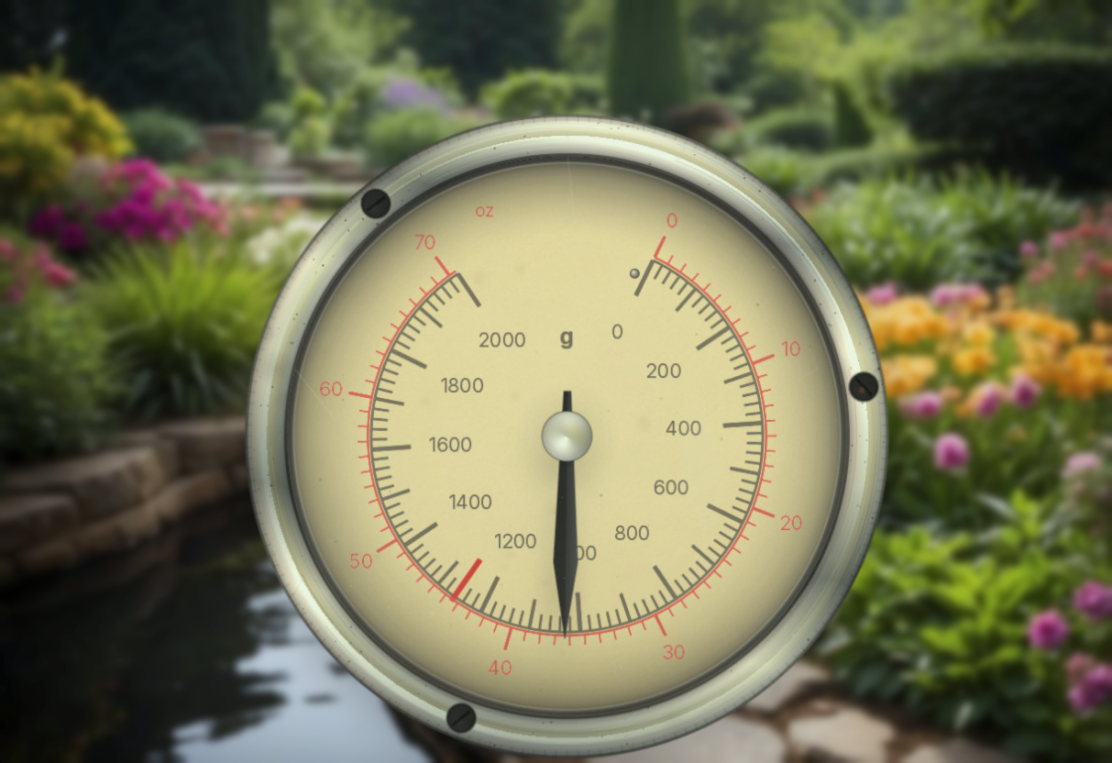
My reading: 1030 g
